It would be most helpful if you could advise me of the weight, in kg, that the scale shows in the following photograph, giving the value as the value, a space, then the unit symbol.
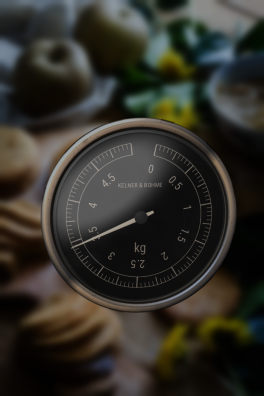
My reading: 3.45 kg
